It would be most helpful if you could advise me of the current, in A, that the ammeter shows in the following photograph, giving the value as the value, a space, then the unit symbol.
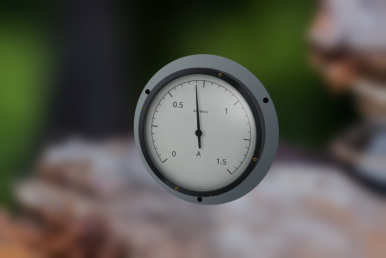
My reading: 0.7 A
